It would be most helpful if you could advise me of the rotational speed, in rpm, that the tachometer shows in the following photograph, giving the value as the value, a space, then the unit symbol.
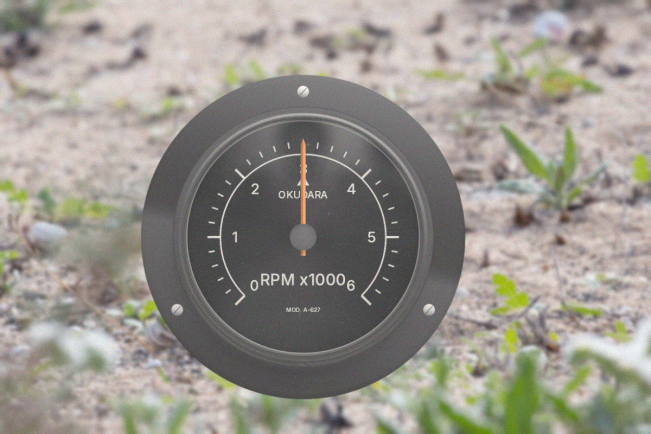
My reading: 3000 rpm
